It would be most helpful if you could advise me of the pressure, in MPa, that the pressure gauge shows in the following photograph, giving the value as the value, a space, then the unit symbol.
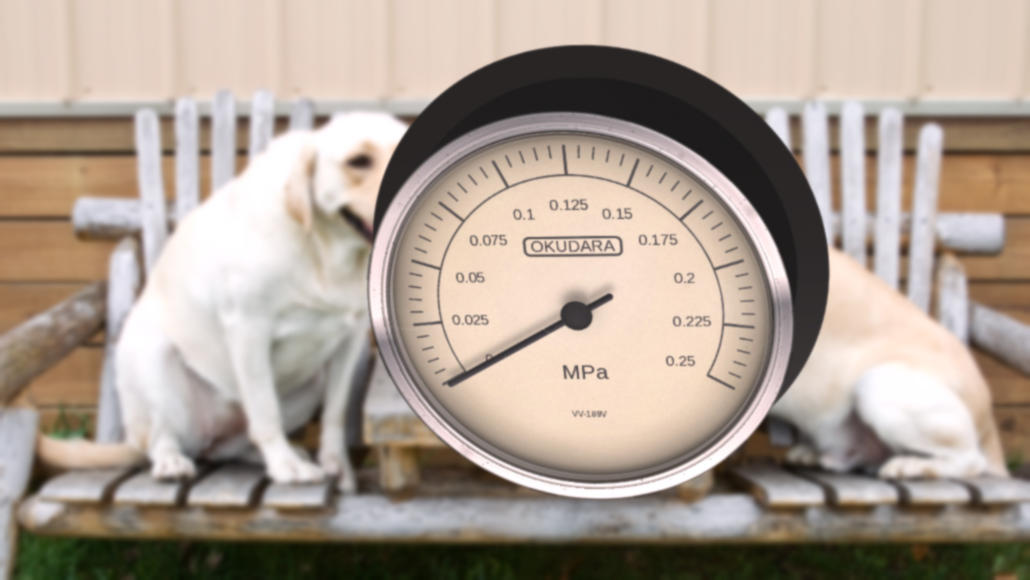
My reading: 0 MPa
